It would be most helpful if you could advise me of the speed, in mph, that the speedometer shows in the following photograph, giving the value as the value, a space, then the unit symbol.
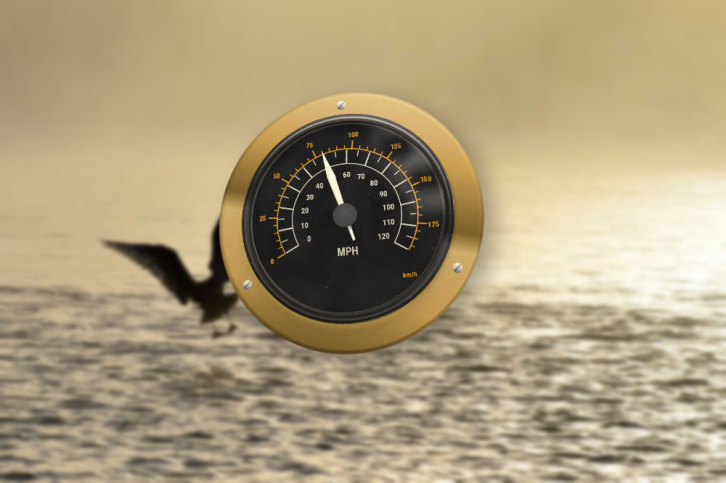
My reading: 50 mph
